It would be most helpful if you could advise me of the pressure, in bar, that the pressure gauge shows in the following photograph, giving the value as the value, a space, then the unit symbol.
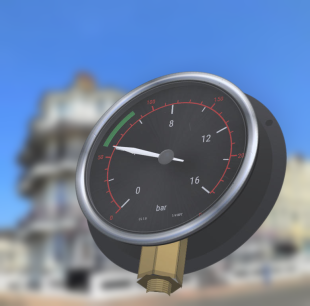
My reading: 4 bar
